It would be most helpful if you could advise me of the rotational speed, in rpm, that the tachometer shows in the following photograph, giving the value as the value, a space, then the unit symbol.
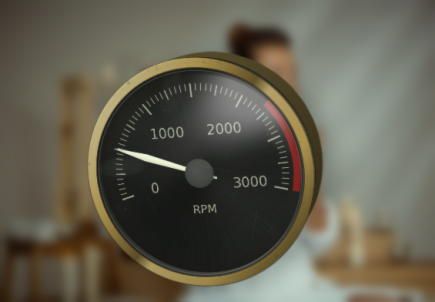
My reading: 500 rpm
